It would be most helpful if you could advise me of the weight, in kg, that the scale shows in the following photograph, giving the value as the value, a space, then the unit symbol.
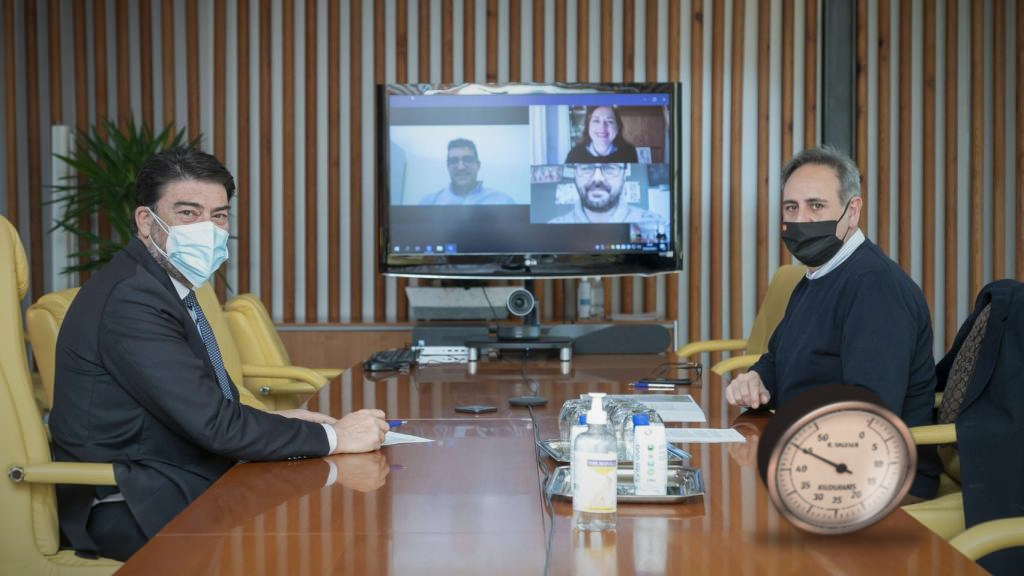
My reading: 45 kg
